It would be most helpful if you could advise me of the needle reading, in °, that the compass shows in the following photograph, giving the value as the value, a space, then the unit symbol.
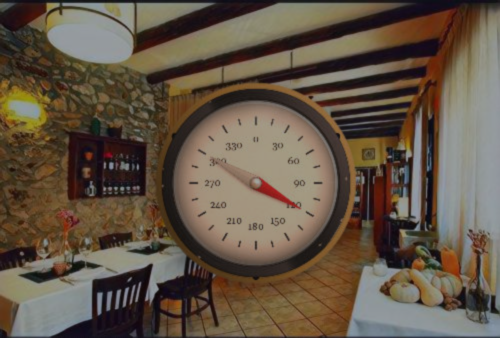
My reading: 120 °
